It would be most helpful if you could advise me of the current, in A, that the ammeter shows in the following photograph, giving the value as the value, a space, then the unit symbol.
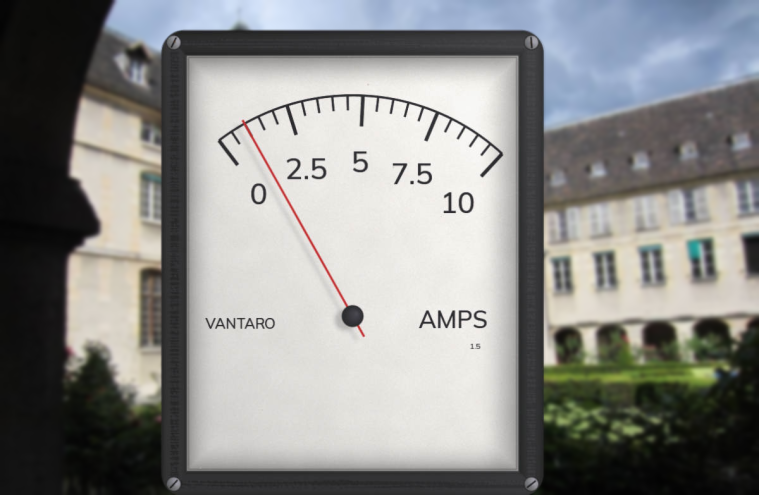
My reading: 1 A
